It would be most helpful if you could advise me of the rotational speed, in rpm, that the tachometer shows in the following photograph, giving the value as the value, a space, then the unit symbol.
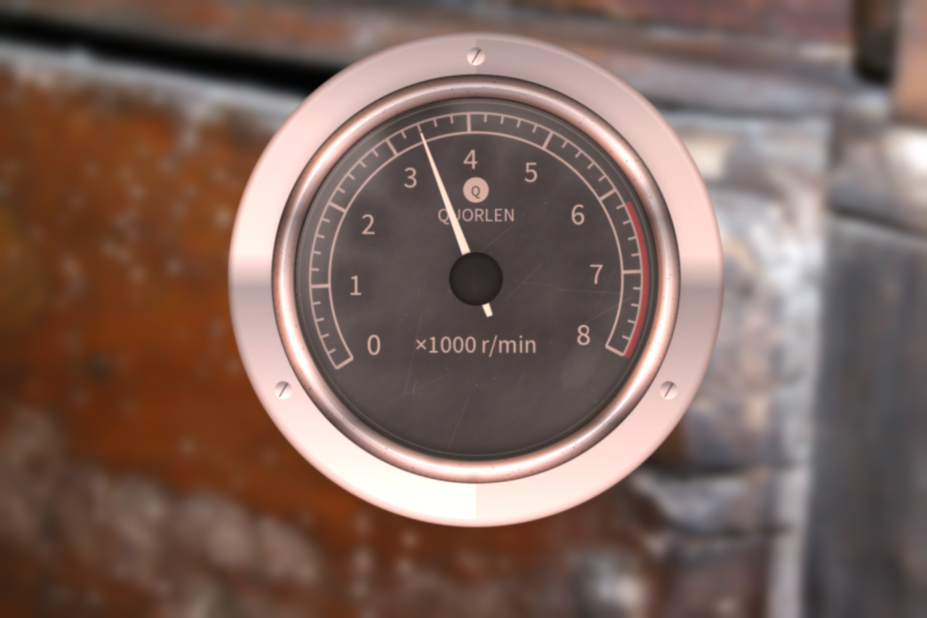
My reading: 3400 rpm
